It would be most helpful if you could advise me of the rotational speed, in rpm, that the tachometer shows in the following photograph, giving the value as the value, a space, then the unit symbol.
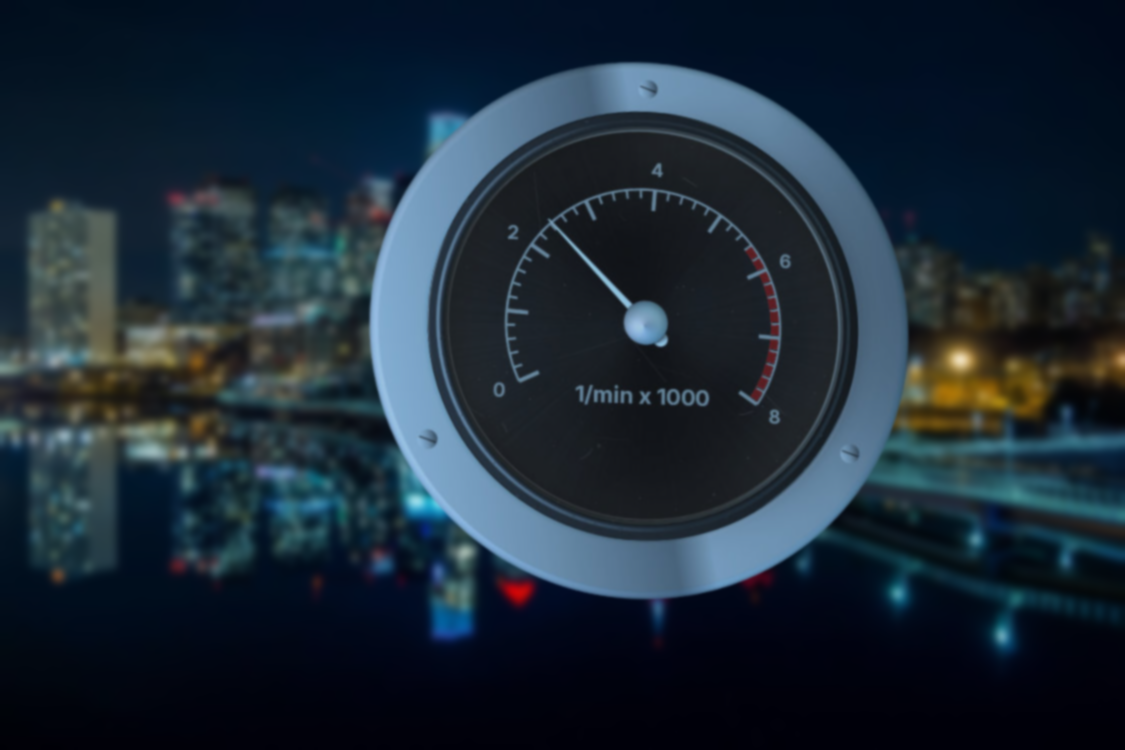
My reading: 2400 rpm
